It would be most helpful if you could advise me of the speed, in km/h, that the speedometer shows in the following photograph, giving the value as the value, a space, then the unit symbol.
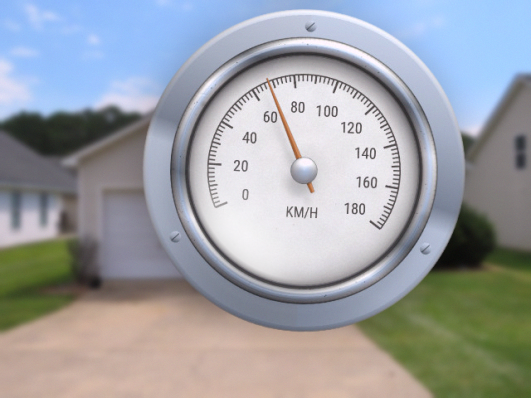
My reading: 68 km/h
